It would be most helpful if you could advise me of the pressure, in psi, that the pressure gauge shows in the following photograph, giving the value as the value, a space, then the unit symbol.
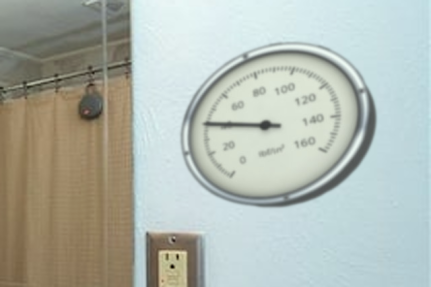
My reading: 40 psi
